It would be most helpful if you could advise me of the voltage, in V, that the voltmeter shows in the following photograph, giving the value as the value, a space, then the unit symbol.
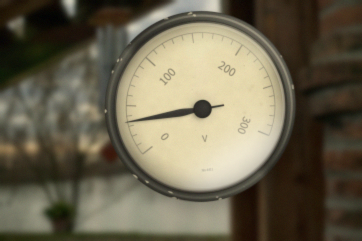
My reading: 35 V
